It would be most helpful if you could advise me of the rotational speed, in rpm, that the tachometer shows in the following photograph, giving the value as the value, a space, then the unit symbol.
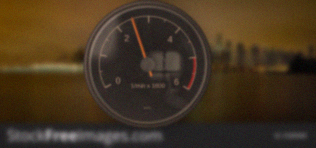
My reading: 2500 rpm
